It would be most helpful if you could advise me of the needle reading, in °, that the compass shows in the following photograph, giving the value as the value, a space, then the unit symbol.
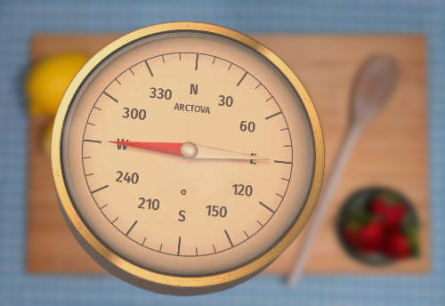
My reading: 270 °
